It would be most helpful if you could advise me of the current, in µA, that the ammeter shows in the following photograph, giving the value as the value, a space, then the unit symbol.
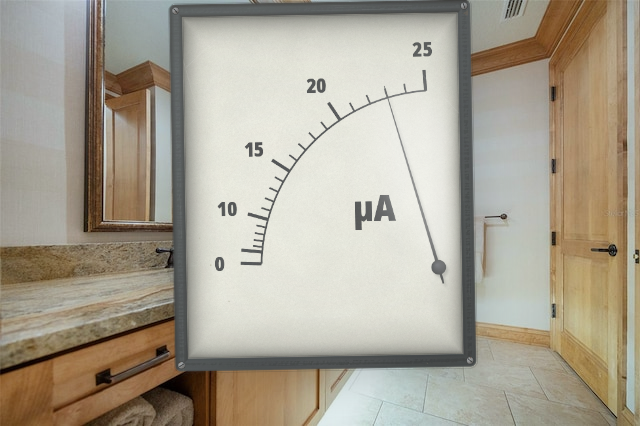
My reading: 23 µA
